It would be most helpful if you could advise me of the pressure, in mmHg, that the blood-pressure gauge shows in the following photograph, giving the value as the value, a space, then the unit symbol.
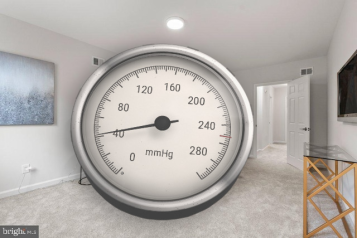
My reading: 40 mmHg
